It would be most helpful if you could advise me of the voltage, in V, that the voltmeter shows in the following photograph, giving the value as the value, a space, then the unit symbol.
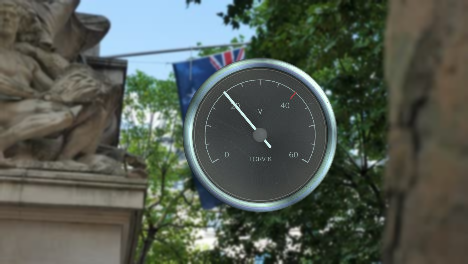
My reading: 20 V
